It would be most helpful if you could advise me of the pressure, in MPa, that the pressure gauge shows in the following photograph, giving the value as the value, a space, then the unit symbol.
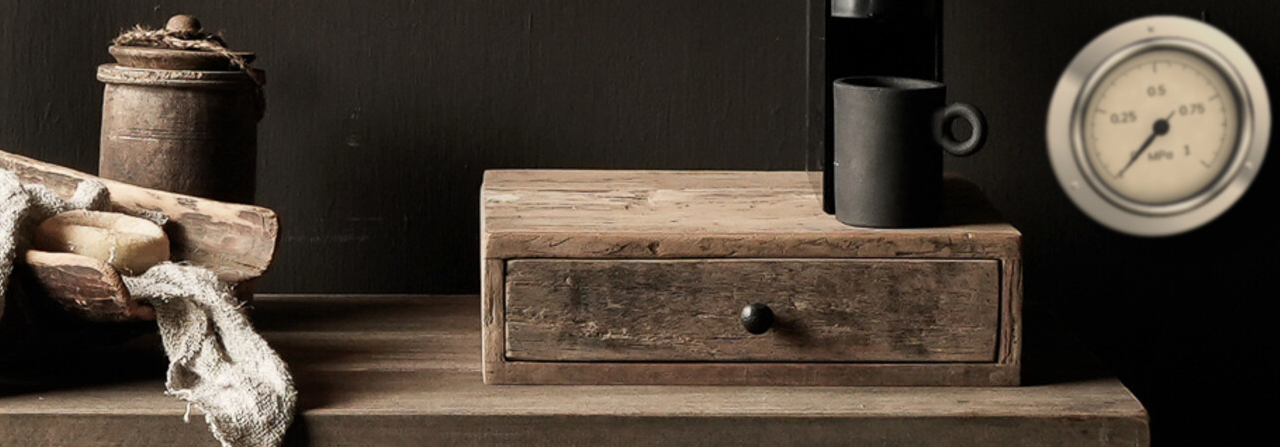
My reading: 0 MPa
